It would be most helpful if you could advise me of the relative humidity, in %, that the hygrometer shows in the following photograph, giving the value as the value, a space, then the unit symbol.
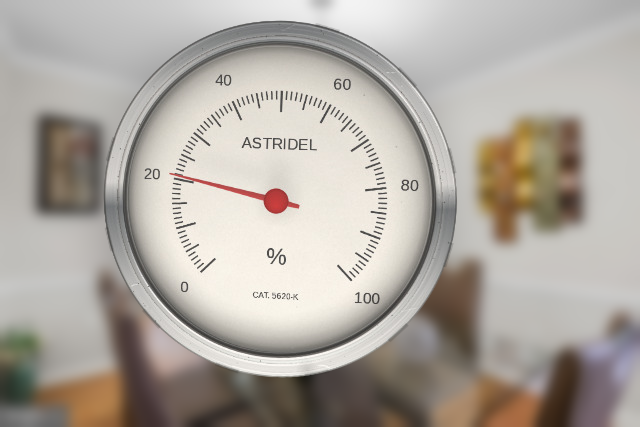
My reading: 21 %
